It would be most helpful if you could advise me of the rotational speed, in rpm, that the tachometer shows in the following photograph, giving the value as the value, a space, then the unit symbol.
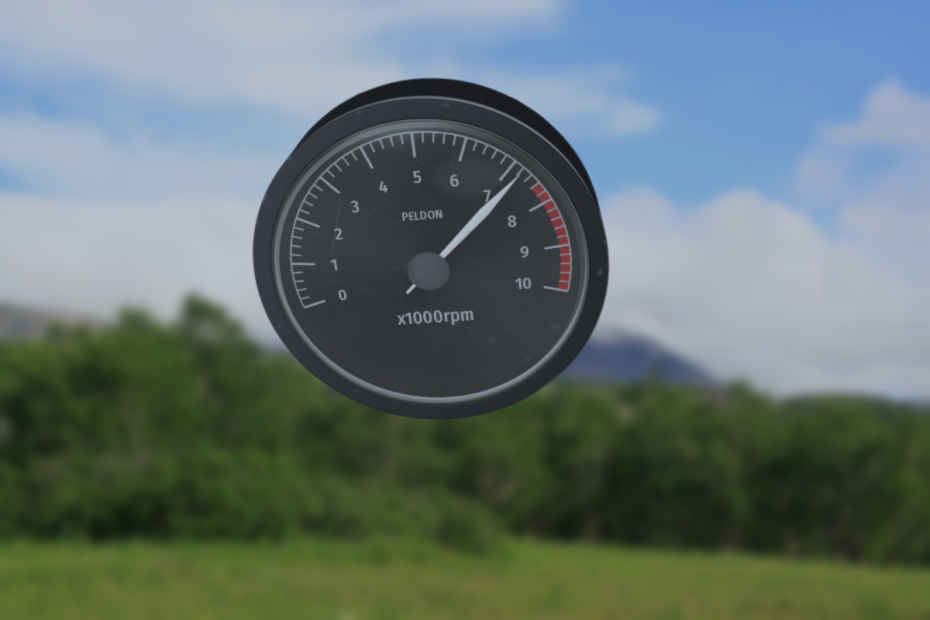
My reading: 7200 rpm
